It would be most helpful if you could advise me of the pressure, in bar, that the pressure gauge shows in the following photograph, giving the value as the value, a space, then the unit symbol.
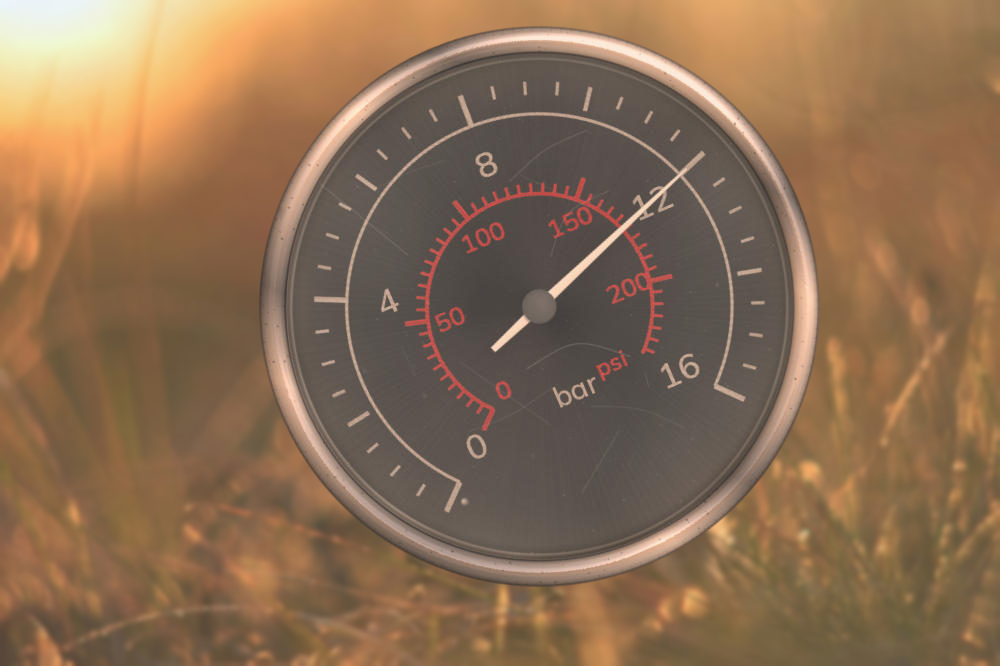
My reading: 12 bar
